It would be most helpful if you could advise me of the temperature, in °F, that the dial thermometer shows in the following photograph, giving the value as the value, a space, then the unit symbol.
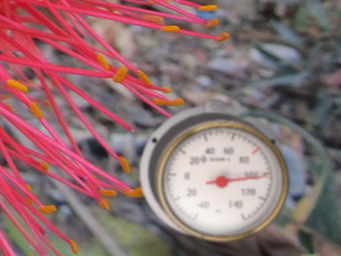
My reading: 100 °F
